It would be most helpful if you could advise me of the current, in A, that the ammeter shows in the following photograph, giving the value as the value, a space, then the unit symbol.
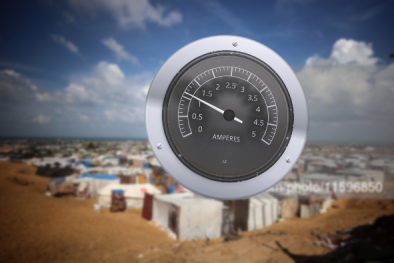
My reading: 1.1 A
